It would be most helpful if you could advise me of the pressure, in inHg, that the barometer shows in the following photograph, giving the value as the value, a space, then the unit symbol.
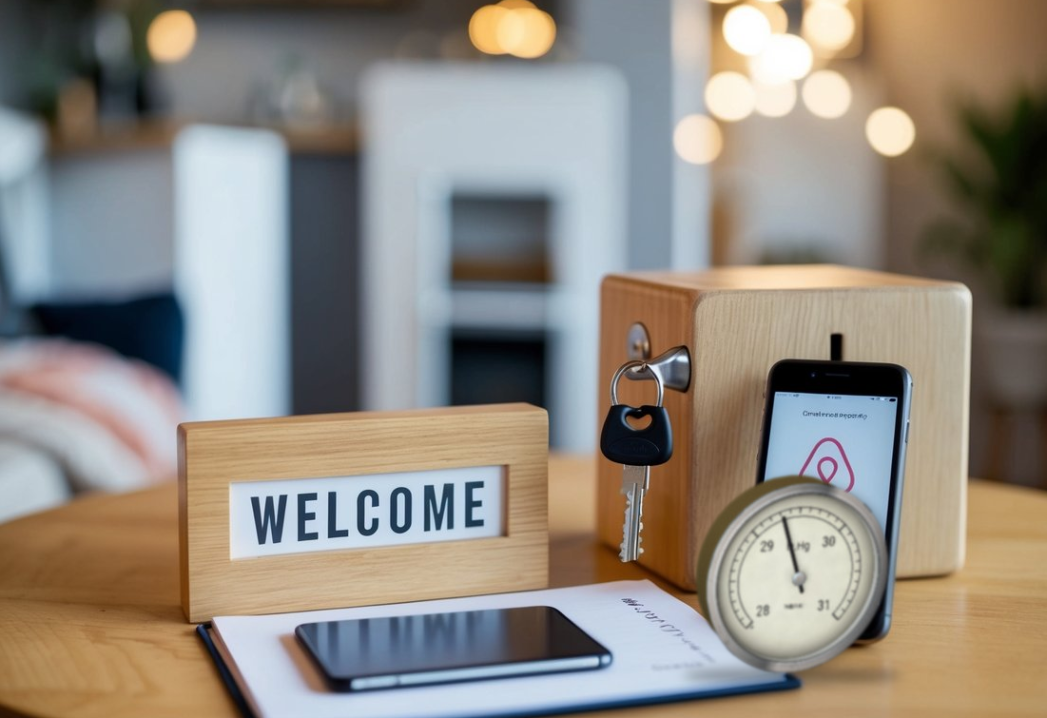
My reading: 29.3 inHg
